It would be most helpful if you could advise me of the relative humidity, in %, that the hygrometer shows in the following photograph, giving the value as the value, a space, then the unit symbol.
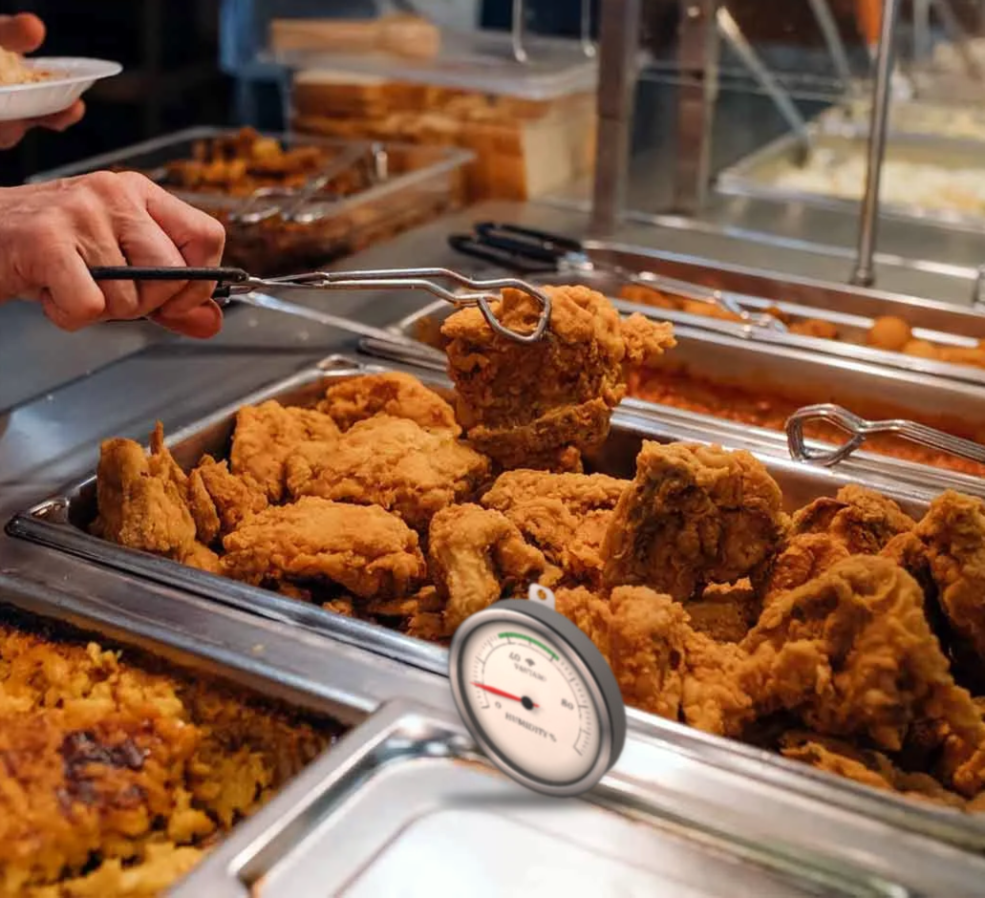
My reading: 10 %
